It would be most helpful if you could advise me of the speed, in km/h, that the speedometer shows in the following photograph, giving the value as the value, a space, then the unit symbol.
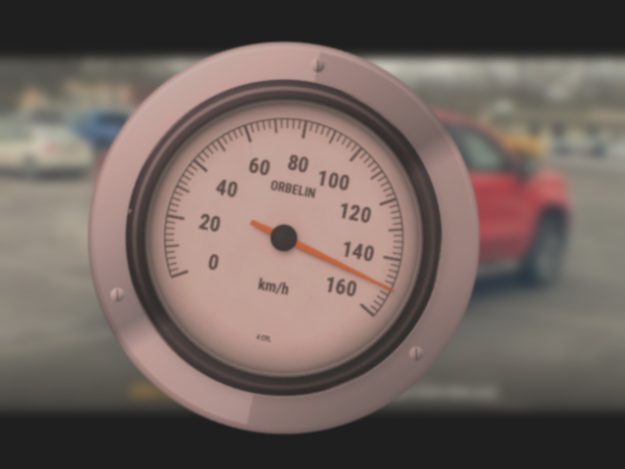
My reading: 150 km/h
